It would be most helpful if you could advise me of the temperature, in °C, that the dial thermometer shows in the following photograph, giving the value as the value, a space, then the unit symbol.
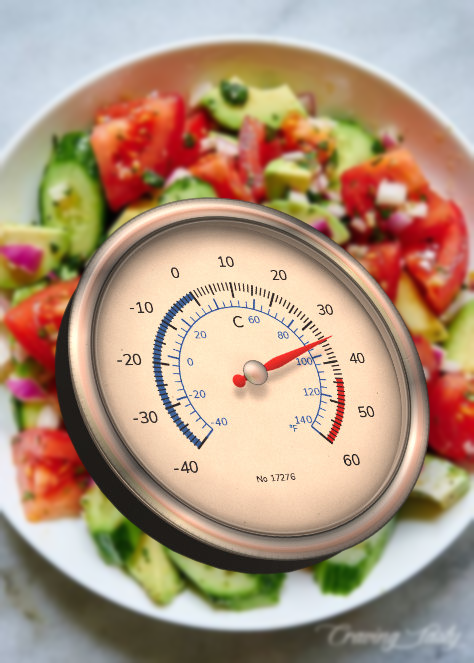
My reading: 35 °C
